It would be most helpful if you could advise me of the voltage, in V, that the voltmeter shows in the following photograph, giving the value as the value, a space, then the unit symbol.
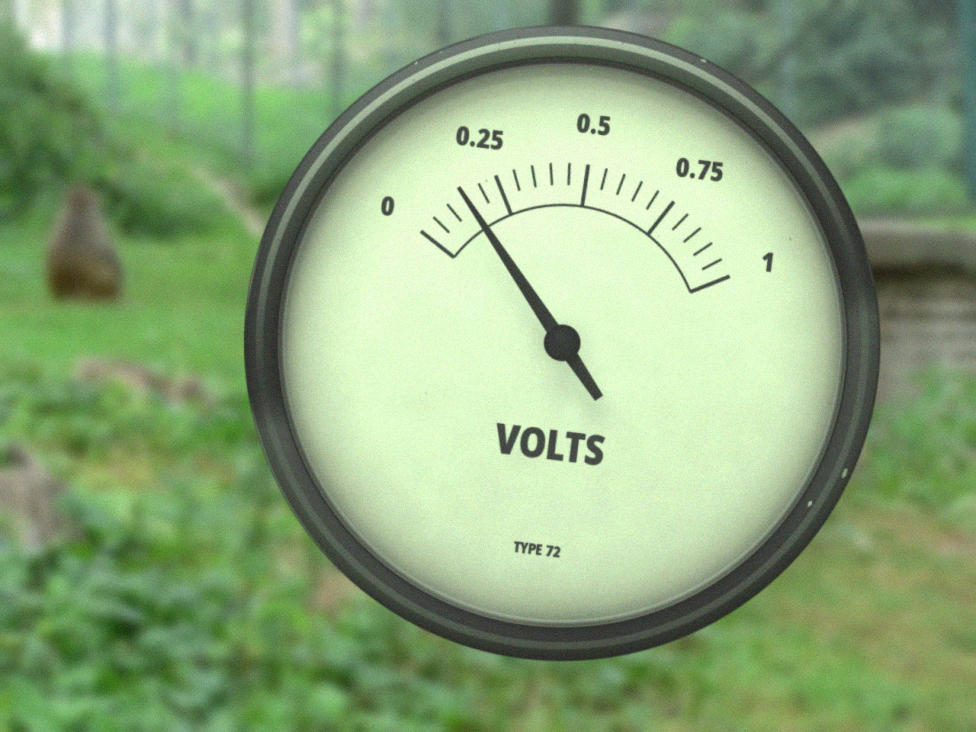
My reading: 0.15 V
